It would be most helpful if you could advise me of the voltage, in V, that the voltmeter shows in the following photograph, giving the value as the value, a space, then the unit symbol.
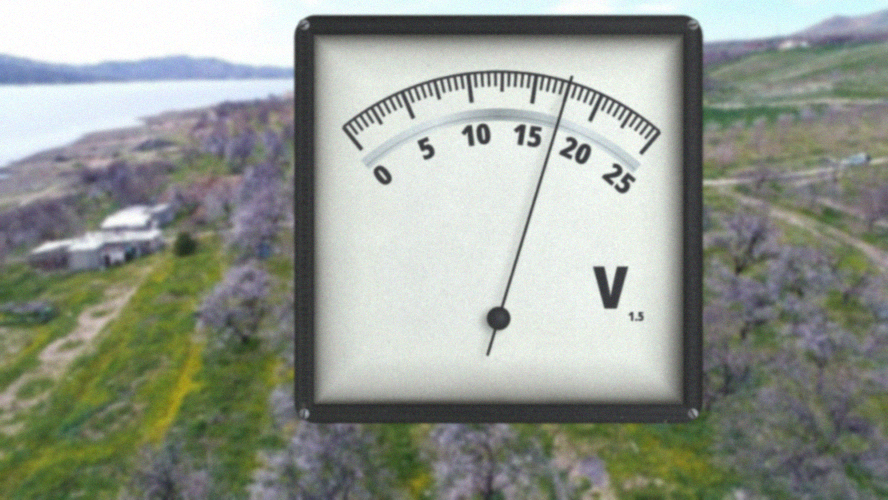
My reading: 17.5 V
